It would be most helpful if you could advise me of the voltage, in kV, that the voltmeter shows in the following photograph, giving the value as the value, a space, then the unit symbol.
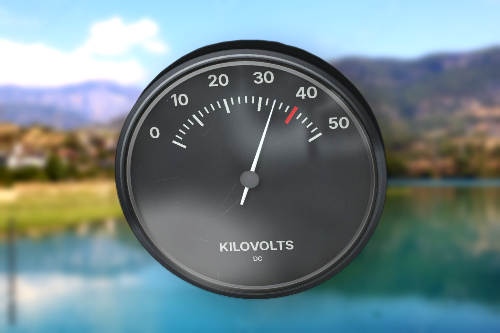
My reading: 34 kV
